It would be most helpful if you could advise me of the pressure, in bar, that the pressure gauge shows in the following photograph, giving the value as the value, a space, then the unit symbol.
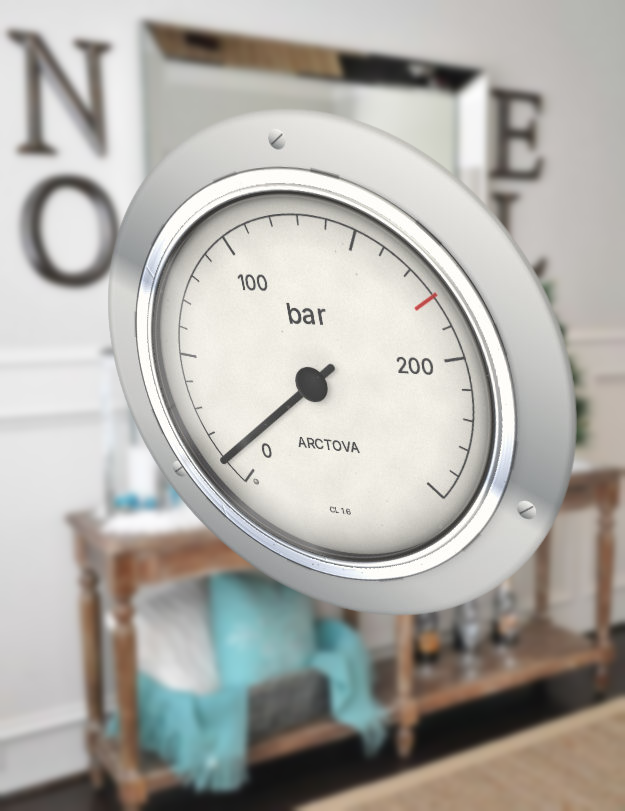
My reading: 10 bar
